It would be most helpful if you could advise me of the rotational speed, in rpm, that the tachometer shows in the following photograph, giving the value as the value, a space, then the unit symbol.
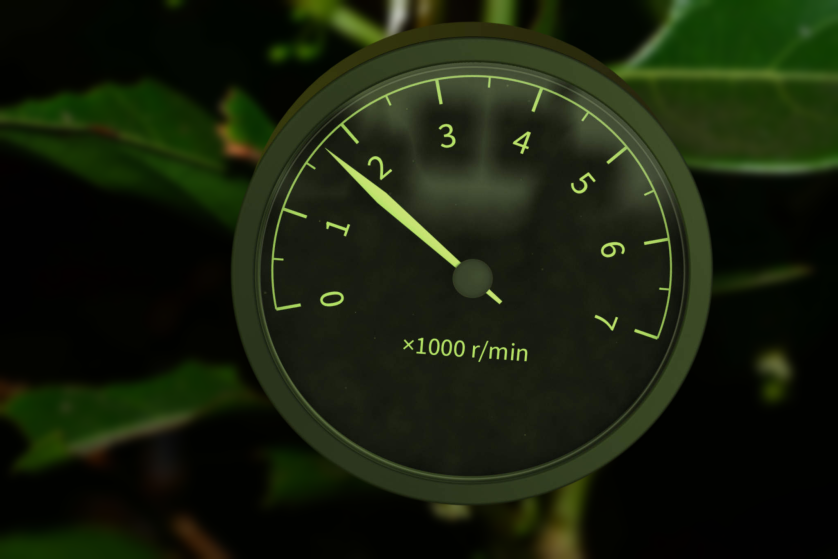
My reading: 1750 rpm
